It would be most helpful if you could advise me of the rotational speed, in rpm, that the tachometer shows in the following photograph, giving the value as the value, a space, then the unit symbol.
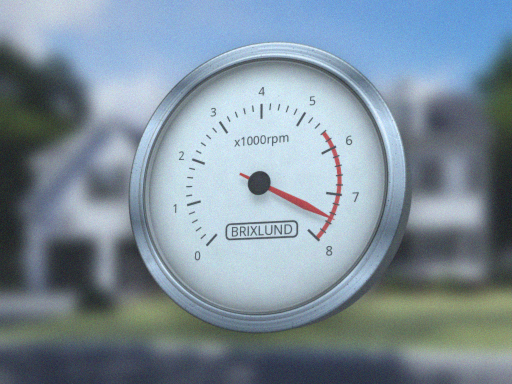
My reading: 7500 rpm
